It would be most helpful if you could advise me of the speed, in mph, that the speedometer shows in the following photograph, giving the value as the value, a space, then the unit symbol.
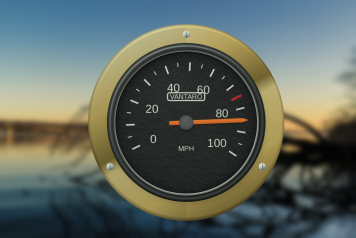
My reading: 85 mph
